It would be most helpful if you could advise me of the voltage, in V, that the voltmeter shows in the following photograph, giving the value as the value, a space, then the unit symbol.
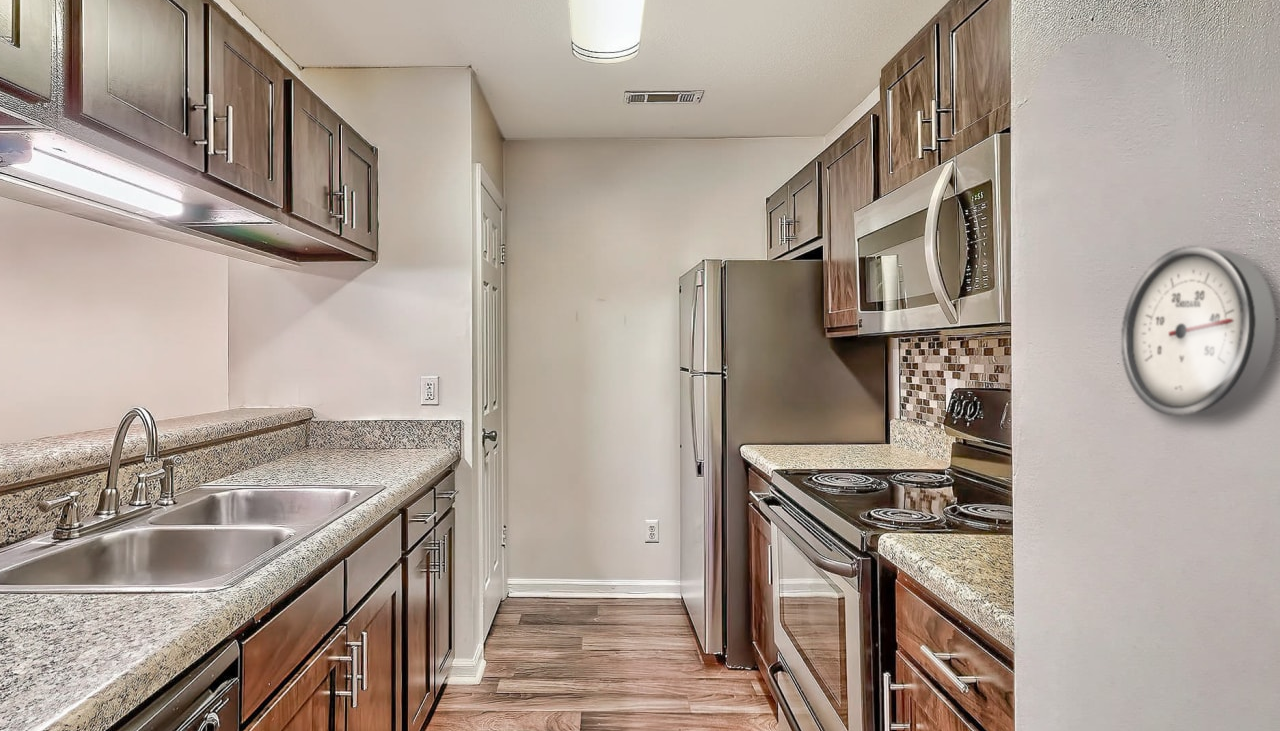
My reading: 42 V
